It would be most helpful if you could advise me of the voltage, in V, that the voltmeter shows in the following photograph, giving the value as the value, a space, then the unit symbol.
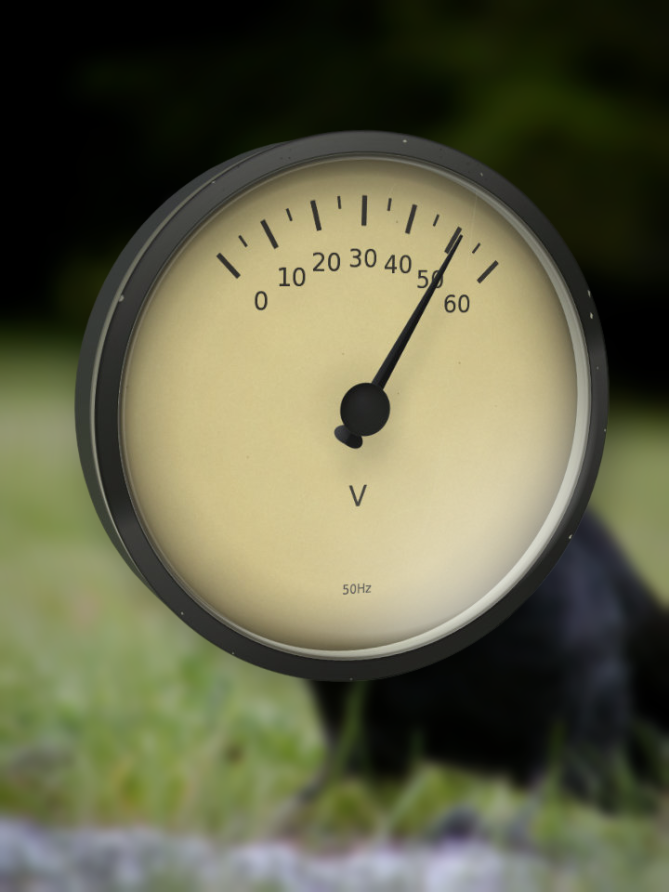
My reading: 50 V
